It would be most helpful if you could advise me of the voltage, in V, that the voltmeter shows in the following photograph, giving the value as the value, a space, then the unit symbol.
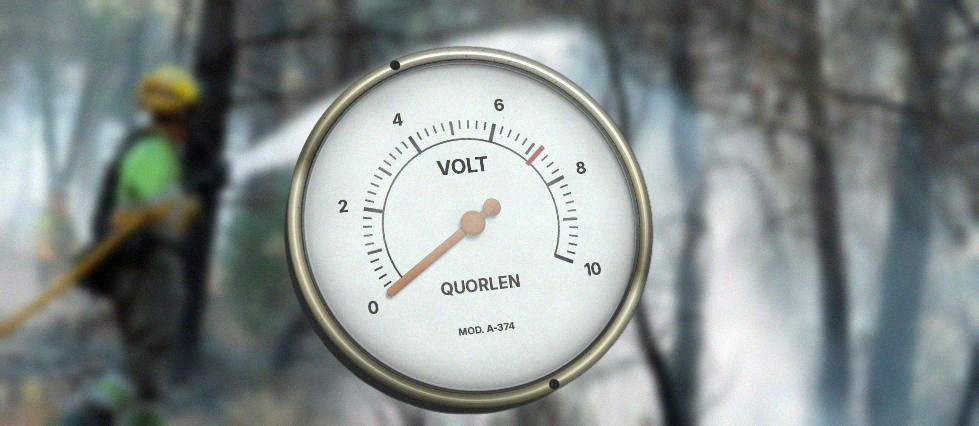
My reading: 0 V
